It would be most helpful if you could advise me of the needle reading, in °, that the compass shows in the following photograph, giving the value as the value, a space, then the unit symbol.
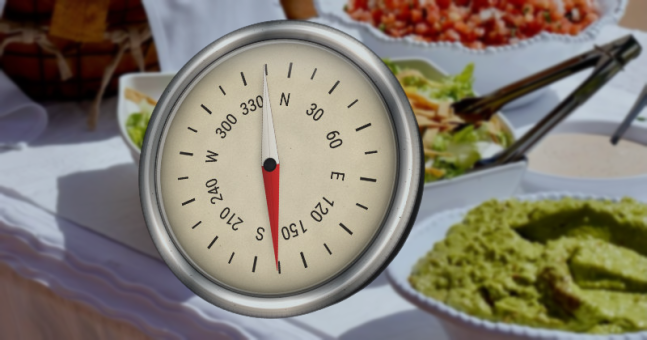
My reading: 165 °
